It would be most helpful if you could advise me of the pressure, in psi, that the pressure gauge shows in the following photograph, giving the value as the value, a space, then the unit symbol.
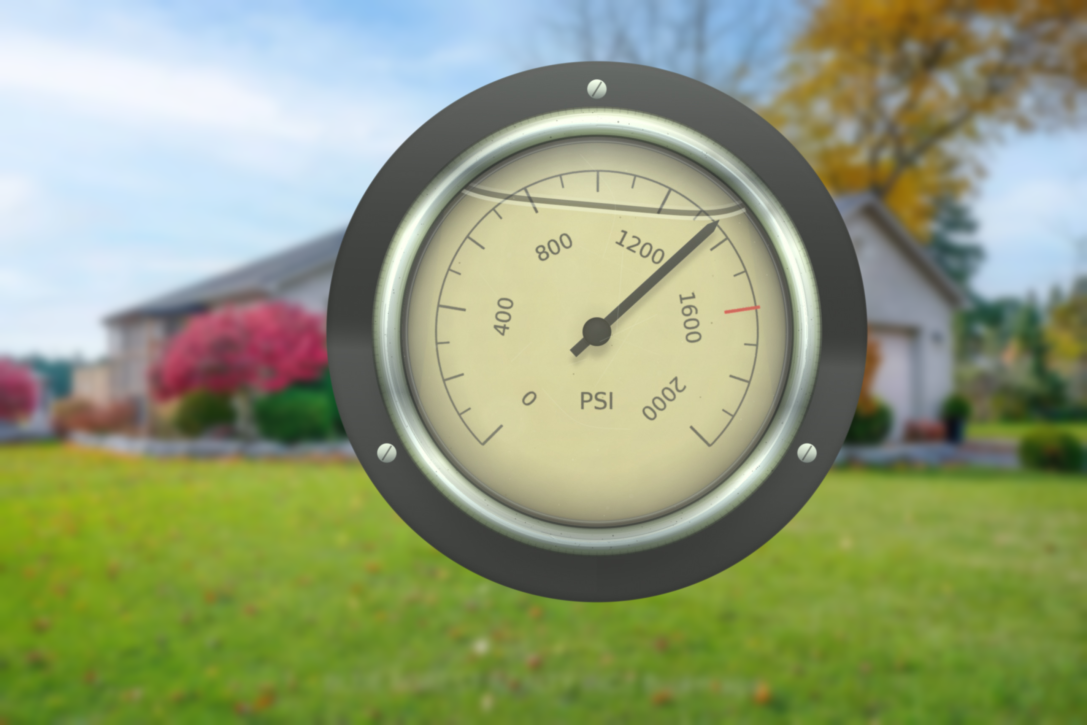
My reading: 1350 psi
